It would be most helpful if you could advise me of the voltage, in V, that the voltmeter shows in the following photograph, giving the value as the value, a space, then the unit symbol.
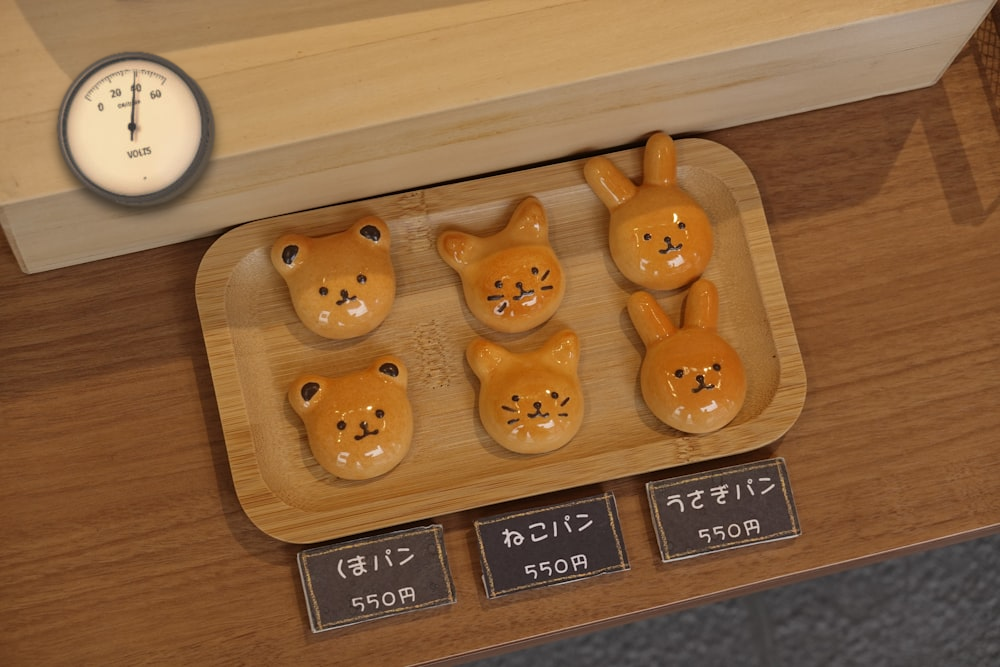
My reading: 40 V
